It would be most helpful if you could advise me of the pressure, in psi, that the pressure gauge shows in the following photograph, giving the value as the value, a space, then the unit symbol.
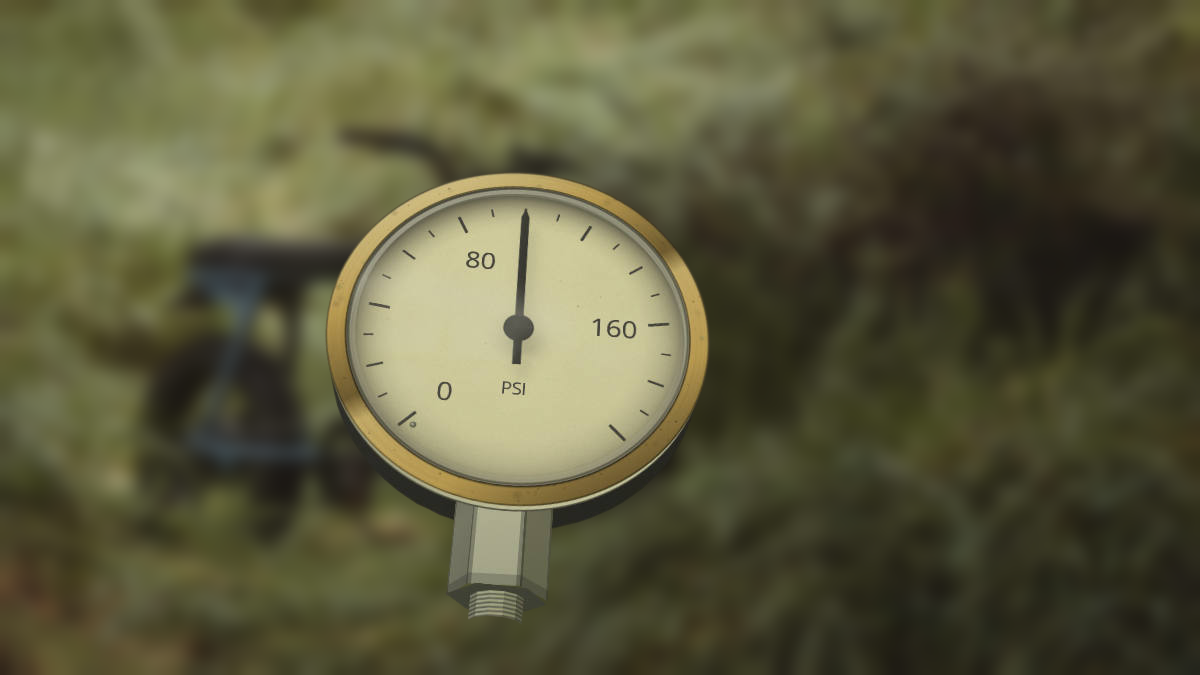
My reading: 100 psi
